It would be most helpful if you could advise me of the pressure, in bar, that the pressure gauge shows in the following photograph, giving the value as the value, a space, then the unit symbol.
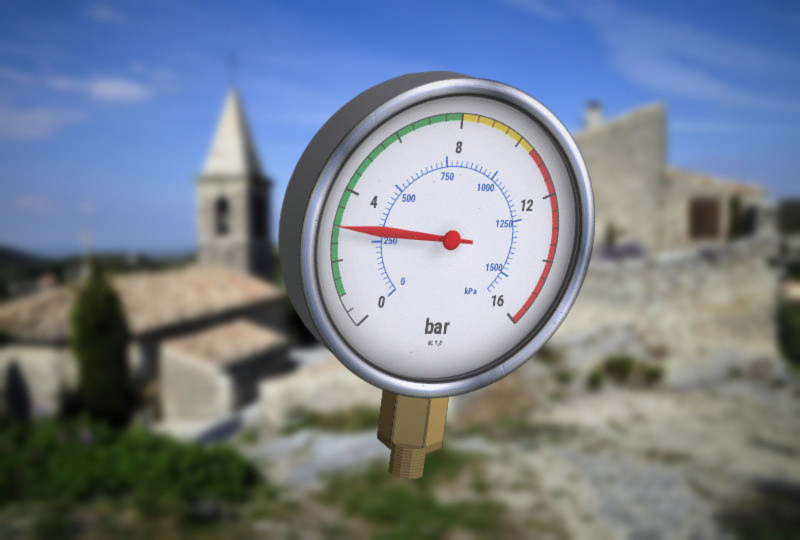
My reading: 3 bar
